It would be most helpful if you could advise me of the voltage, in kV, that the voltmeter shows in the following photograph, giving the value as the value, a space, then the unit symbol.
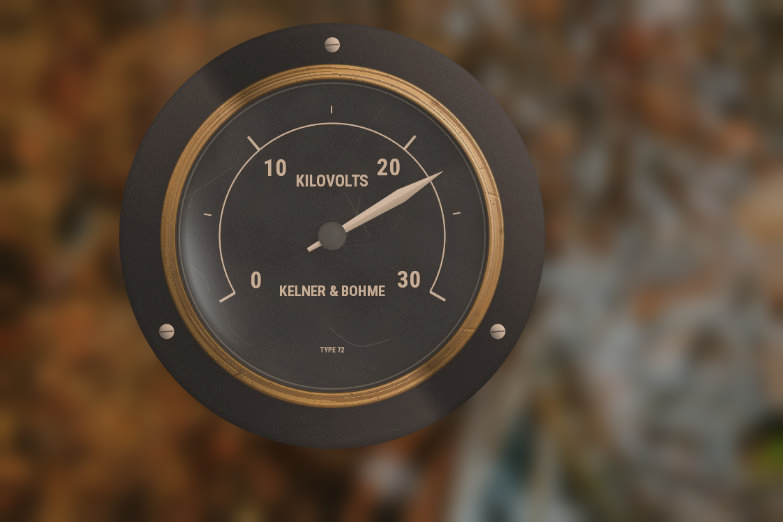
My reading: 22.5 kV
